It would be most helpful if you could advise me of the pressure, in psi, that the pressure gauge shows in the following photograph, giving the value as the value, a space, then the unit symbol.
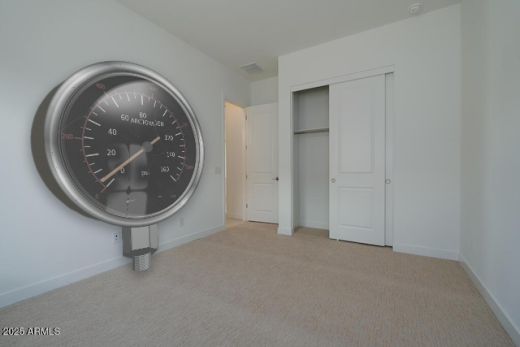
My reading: 5 psi
